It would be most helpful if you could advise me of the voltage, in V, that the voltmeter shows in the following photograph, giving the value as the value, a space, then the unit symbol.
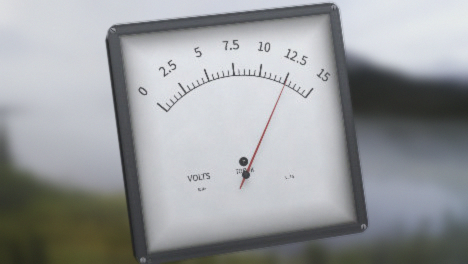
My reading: 12.5 V
